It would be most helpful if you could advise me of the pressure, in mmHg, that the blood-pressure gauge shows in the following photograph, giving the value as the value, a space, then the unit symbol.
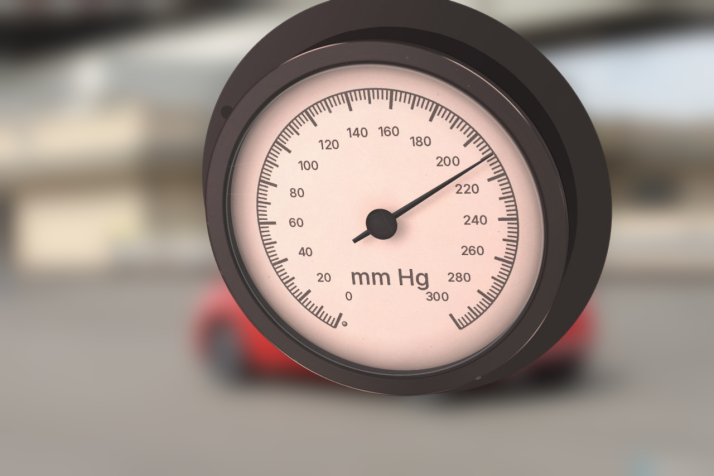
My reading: 210 mmHg
